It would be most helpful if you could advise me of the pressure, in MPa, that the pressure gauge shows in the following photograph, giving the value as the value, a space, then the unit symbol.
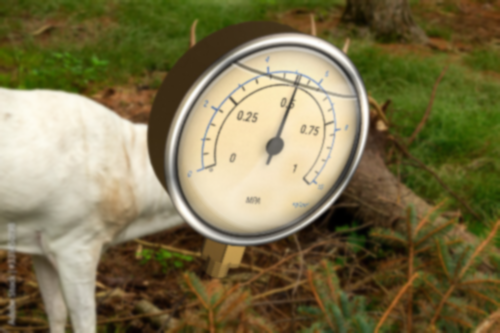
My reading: 0.5 MPa
